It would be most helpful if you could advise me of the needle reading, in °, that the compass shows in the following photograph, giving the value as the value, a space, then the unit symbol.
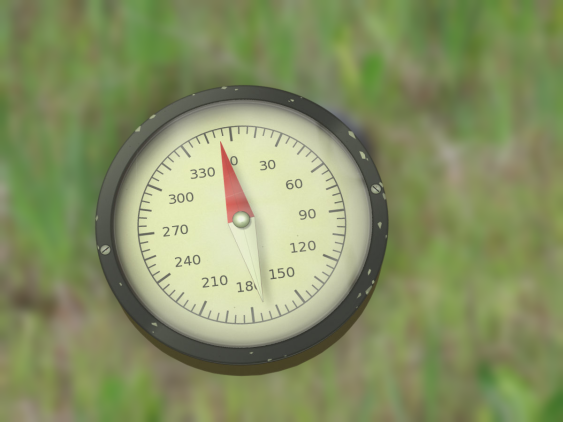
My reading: 352.5 °
